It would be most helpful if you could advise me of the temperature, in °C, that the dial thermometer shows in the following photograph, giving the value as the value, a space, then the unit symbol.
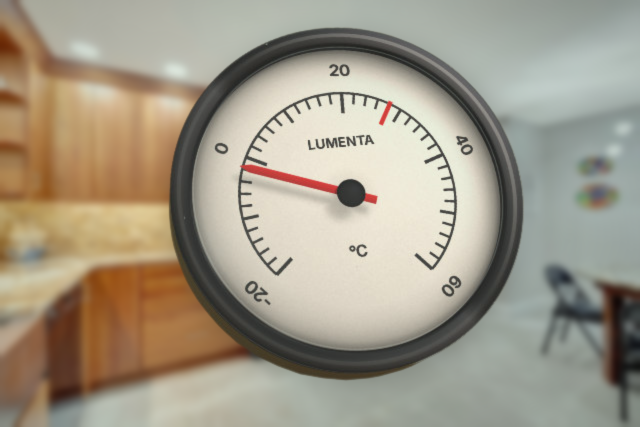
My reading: -2 °C
